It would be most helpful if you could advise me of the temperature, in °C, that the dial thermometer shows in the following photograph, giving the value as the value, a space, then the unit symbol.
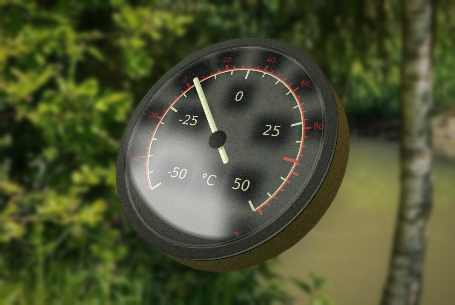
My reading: -15 °C
